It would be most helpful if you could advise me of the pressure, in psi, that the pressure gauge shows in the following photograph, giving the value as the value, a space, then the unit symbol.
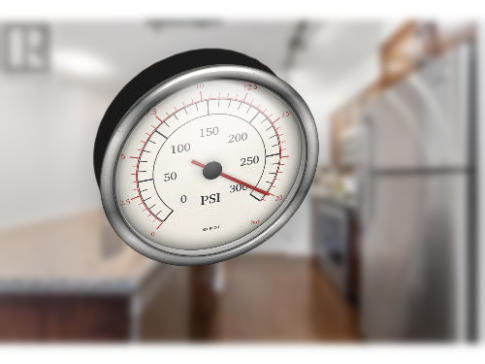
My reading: 290 psi
